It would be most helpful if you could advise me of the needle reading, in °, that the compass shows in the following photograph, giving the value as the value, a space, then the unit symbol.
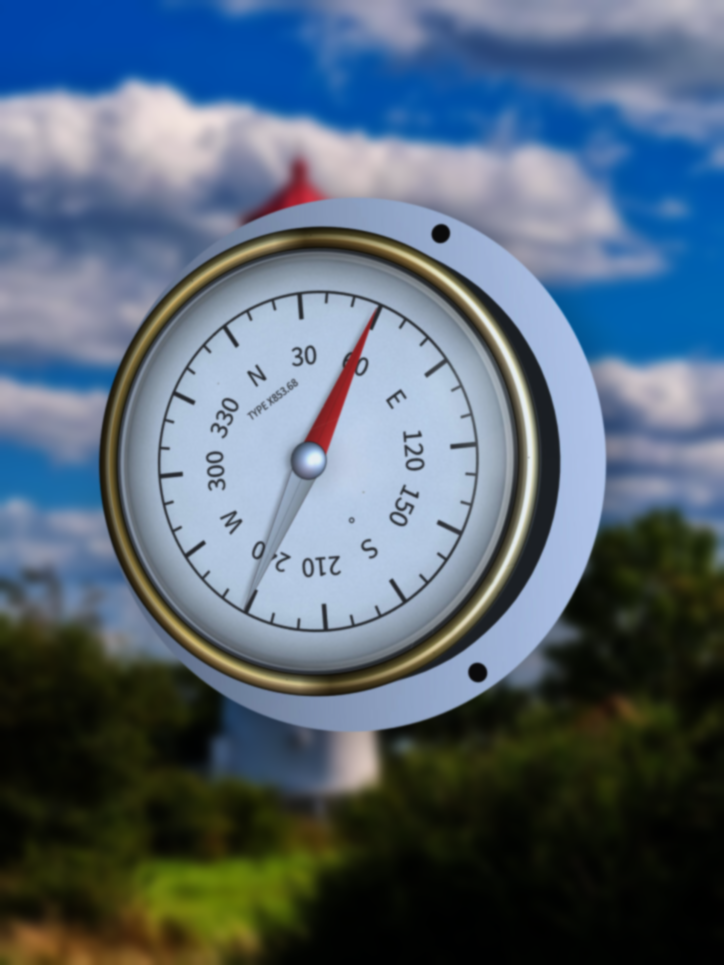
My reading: 60 °
